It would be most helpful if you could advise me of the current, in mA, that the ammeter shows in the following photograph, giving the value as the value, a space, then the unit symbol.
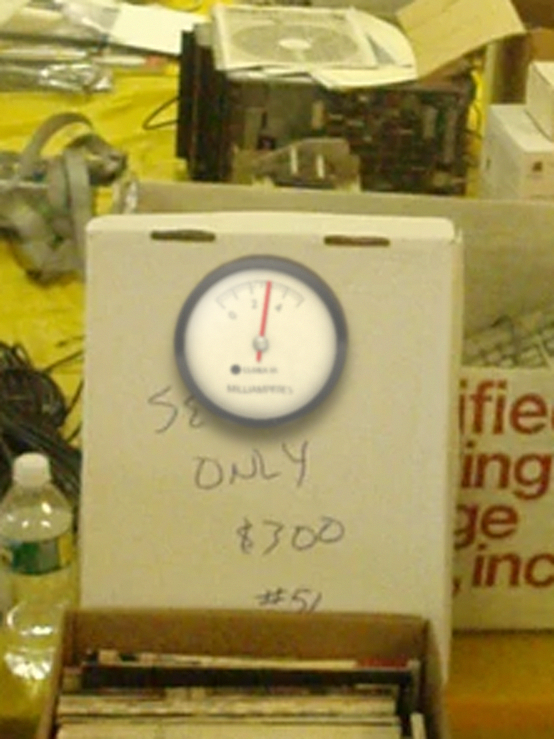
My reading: 3 mA
